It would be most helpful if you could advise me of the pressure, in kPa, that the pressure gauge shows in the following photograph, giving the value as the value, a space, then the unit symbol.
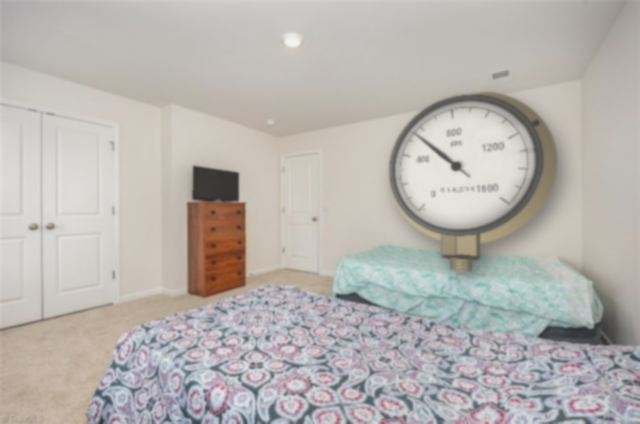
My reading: 550 kPa
